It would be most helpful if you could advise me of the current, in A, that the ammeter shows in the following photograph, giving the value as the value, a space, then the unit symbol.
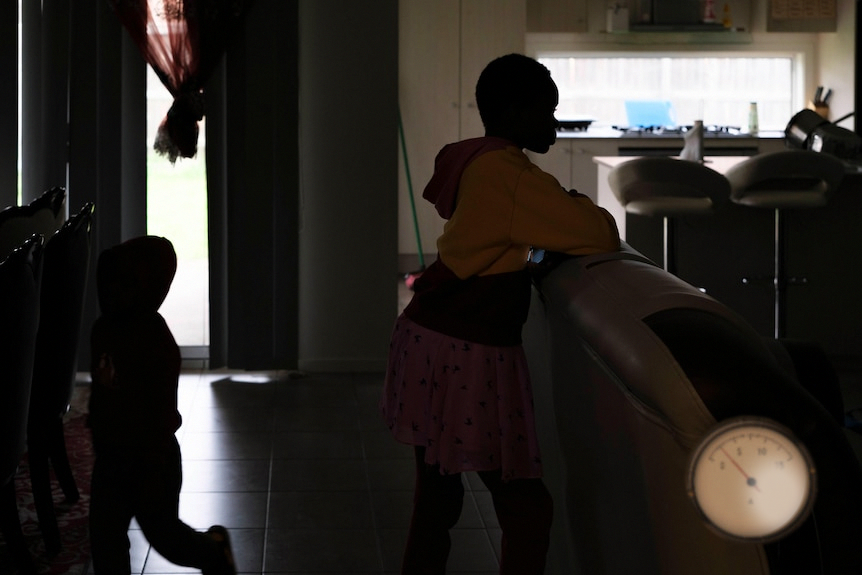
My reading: 2.5 A
